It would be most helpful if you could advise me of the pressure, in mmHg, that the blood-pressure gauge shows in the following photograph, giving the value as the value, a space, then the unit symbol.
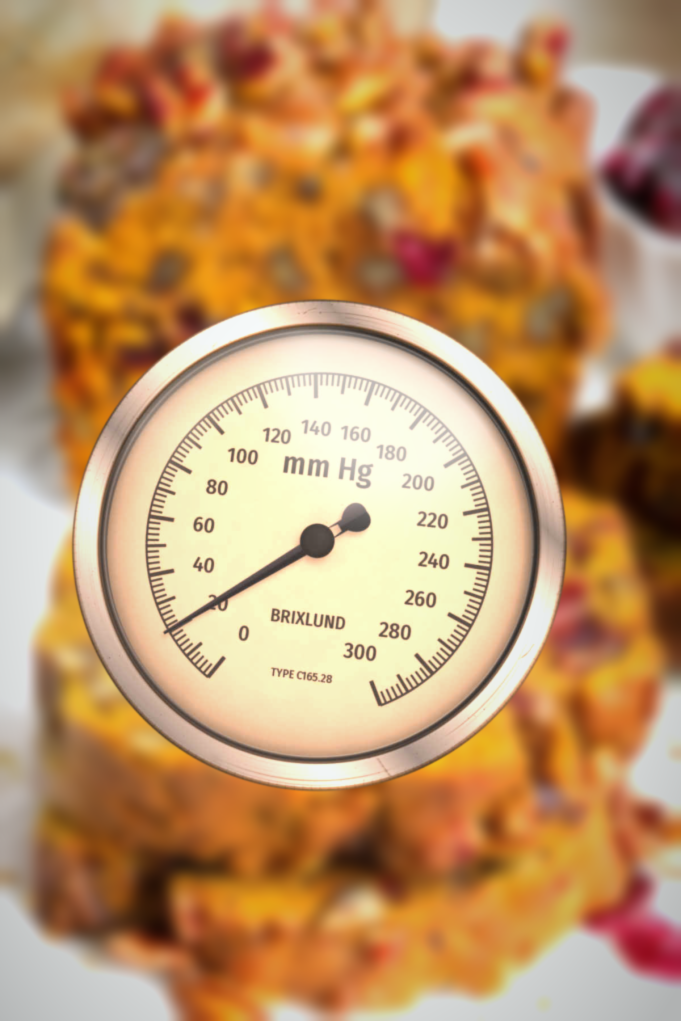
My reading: 20 mmHg
